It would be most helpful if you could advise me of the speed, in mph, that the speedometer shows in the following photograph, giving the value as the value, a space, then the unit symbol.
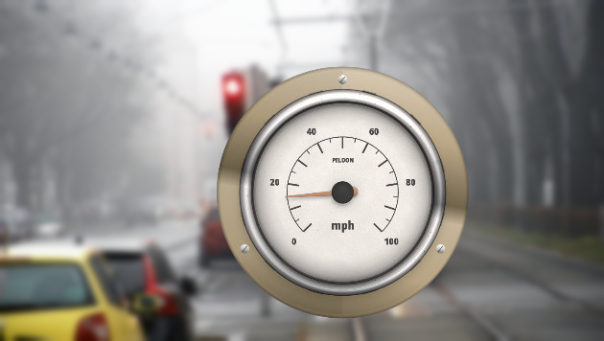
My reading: 15 mph
